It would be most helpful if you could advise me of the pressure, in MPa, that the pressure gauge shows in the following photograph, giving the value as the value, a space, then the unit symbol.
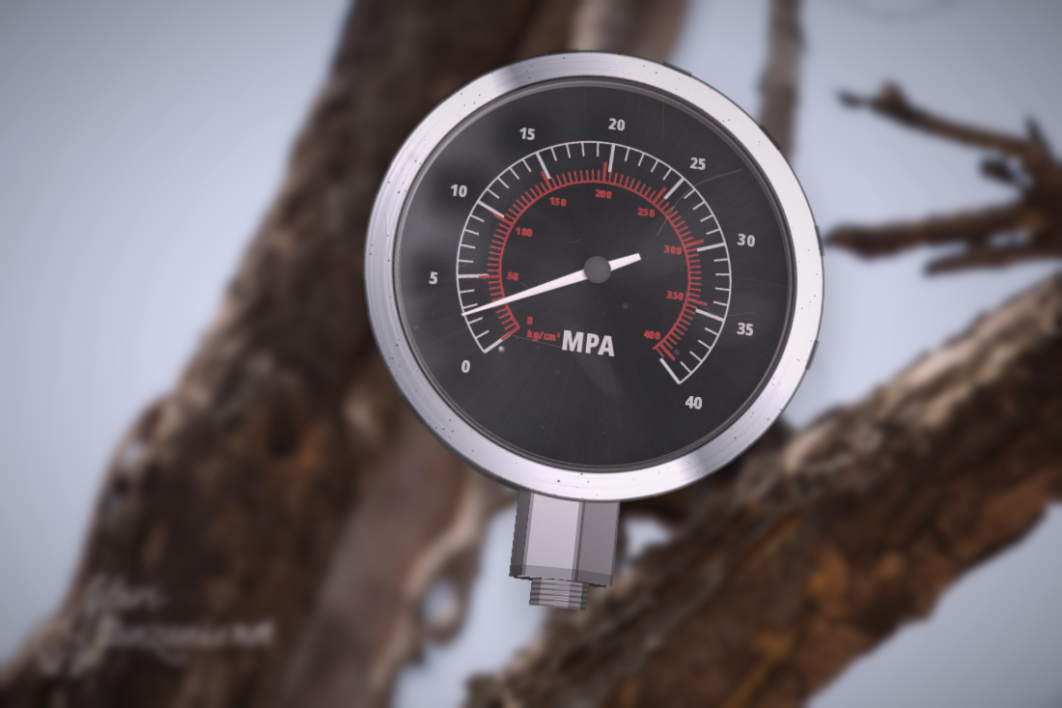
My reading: 2.5 MPa
